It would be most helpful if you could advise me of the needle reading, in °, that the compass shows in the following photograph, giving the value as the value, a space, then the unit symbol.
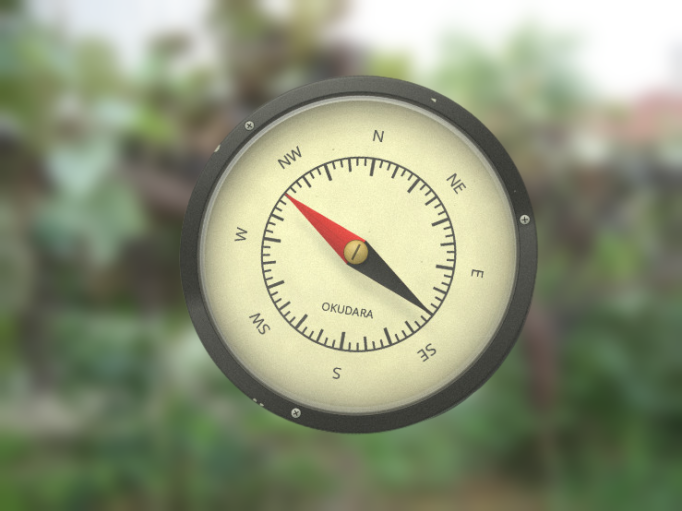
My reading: 300 °
